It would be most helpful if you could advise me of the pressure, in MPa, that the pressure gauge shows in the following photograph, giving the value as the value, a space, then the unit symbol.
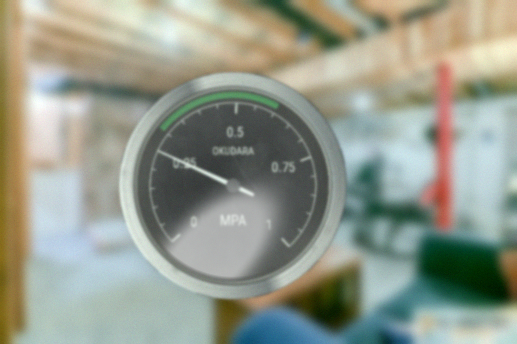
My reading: 0.25 MPa
